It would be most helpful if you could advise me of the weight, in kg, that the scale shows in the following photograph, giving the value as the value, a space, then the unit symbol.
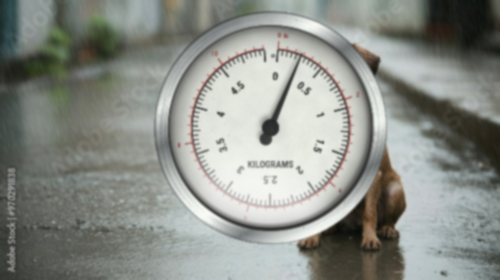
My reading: 0.25 kg
